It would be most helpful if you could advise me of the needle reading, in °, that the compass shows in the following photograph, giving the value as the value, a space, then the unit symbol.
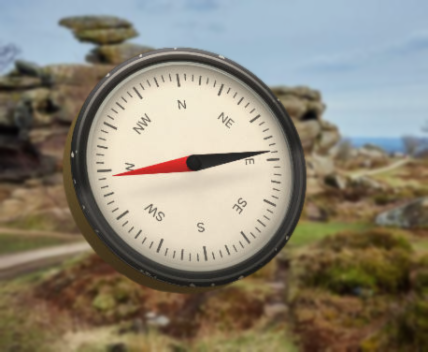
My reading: 265 °
